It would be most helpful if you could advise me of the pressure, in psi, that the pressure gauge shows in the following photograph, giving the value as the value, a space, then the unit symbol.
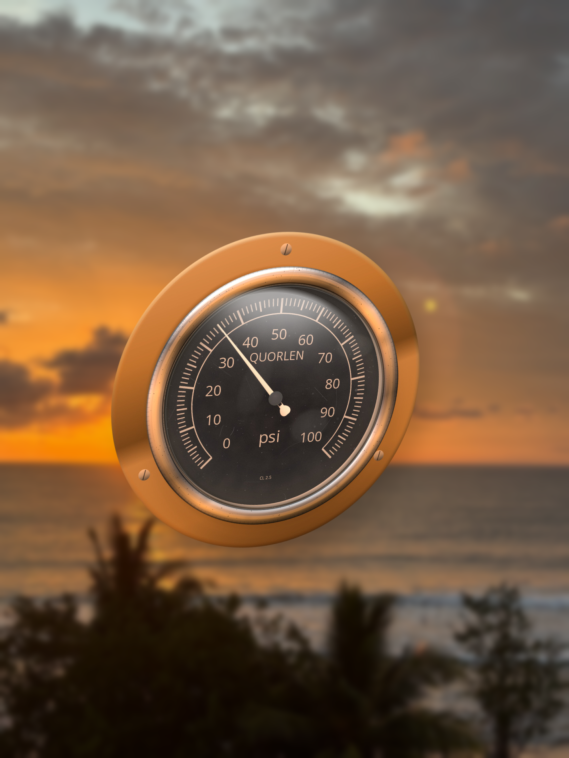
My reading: 35 psi
